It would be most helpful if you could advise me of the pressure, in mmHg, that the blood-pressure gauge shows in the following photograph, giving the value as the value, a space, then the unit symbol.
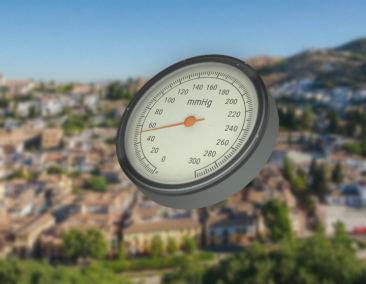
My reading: 50 mmHg
